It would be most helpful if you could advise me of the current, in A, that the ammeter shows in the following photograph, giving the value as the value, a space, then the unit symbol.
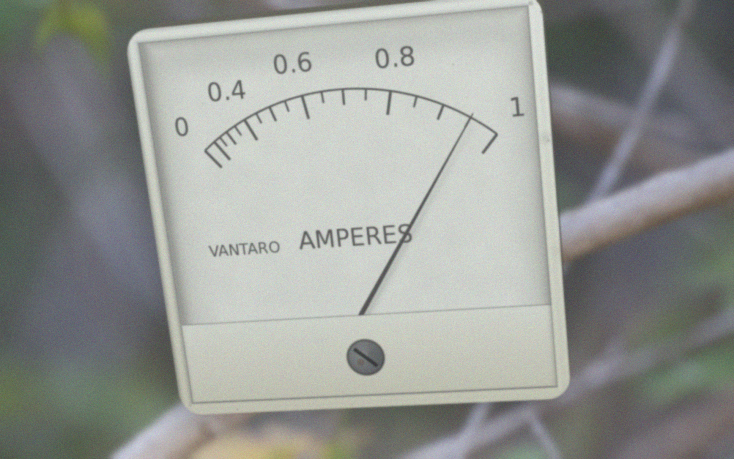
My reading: 0.95 A
